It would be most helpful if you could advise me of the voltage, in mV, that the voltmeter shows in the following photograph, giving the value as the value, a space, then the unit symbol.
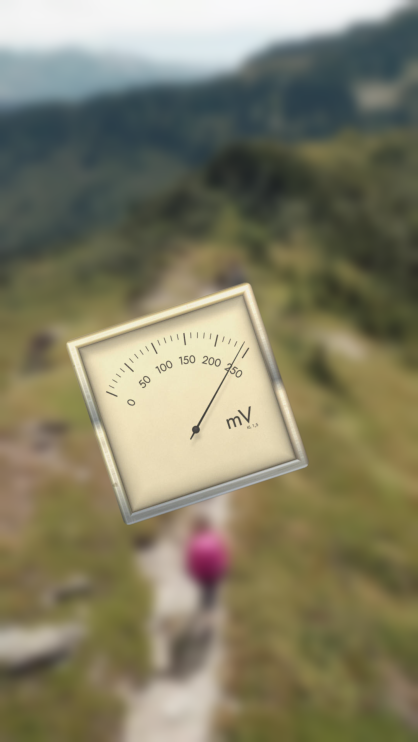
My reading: 240 mV
